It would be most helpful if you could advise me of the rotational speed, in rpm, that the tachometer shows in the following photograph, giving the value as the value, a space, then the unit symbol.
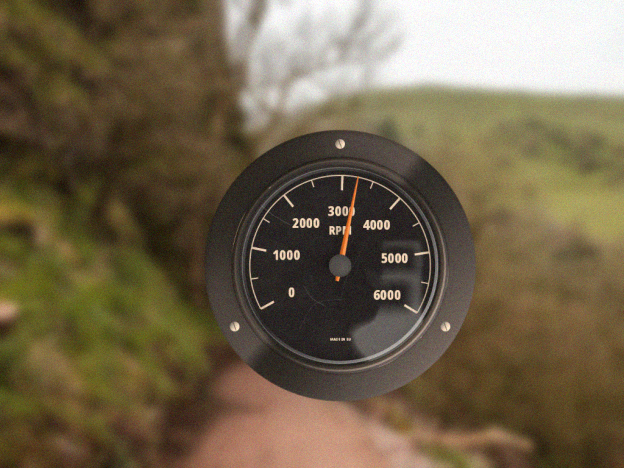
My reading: 3250 rpm
